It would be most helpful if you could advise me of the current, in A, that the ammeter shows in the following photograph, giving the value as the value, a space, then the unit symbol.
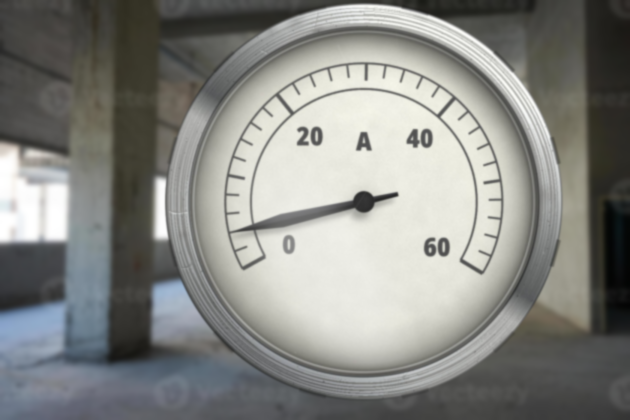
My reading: 4 A
